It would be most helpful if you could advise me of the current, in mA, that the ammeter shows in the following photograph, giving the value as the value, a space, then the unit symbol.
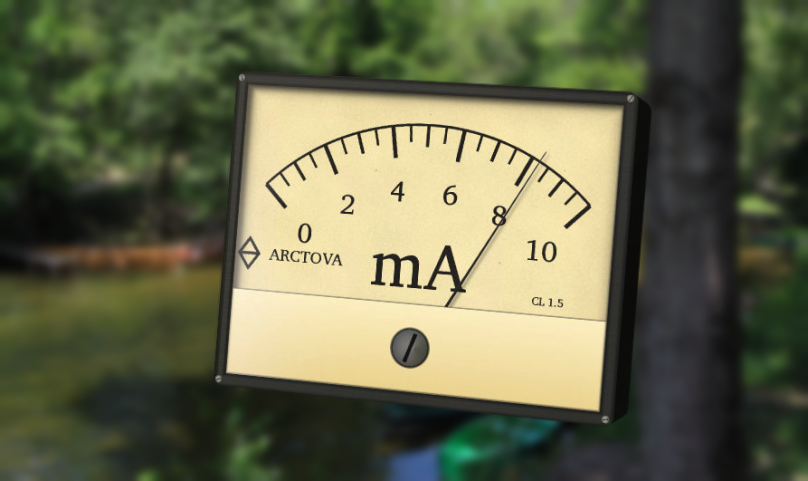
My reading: 8.25 mA
